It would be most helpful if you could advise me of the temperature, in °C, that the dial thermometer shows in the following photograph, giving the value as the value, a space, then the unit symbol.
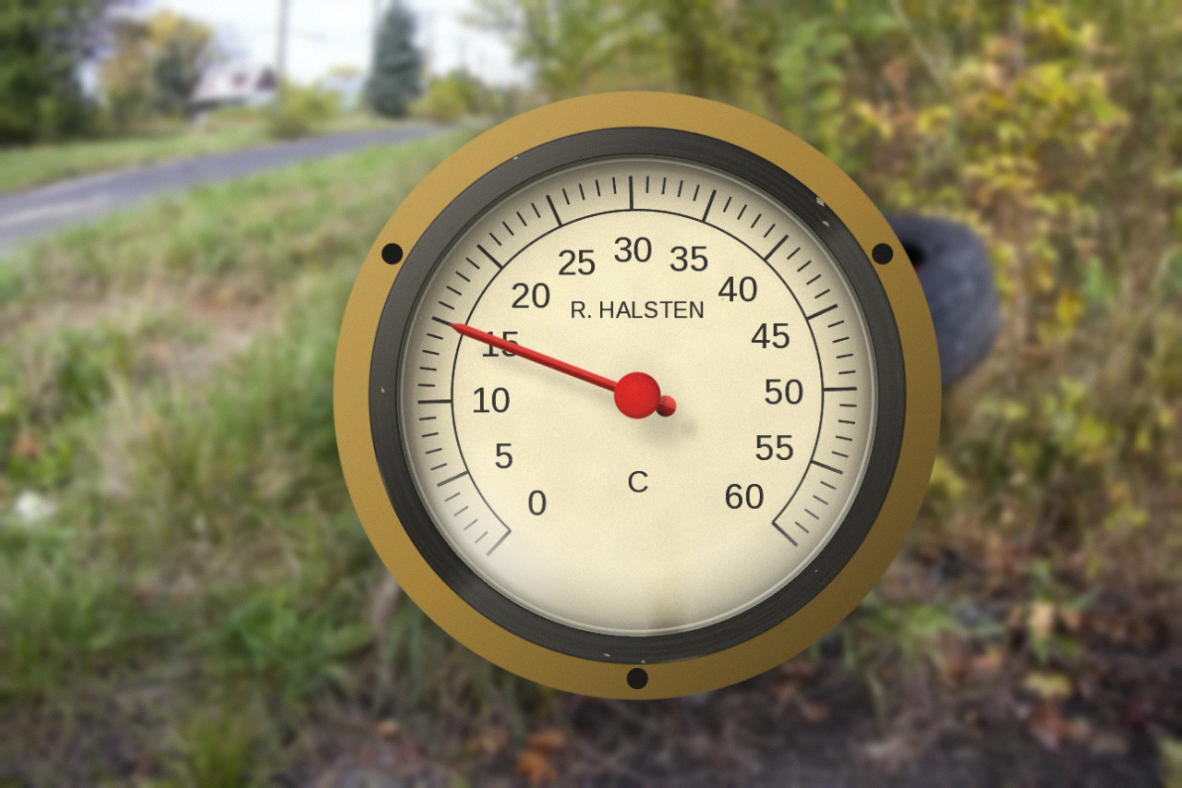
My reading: 15 °C
